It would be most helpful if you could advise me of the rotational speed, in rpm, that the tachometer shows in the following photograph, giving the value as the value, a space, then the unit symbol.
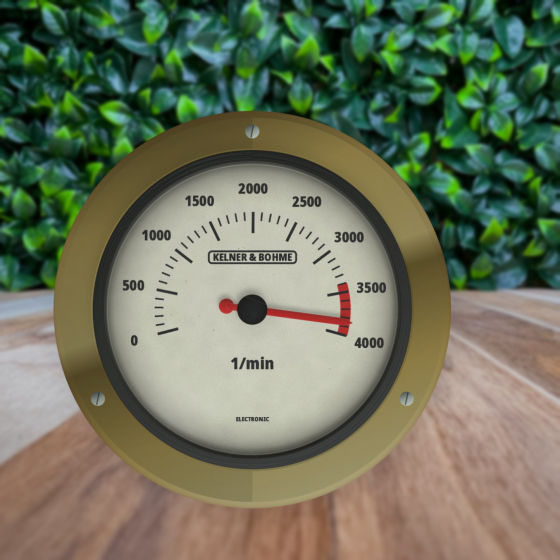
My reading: 3850 rpm
